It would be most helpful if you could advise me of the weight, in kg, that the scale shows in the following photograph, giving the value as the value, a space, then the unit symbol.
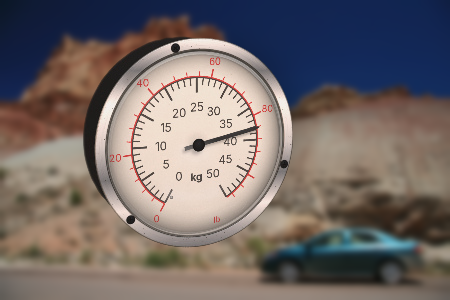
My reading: 38 kg
